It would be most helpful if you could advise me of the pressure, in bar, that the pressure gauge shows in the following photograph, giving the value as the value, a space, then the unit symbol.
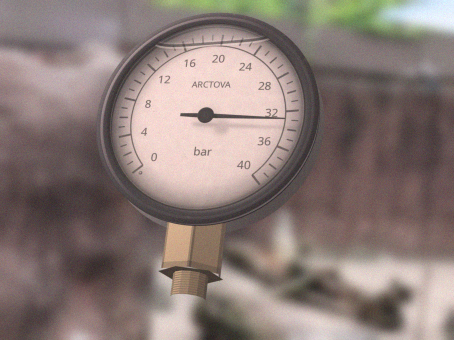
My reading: 33 bar
